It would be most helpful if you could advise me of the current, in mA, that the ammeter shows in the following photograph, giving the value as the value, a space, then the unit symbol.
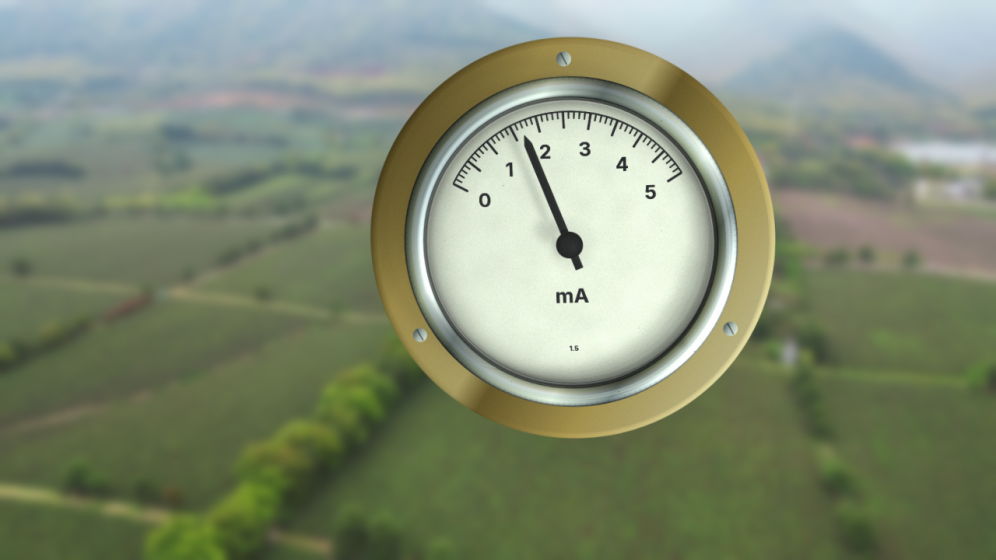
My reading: 1.7 mA
